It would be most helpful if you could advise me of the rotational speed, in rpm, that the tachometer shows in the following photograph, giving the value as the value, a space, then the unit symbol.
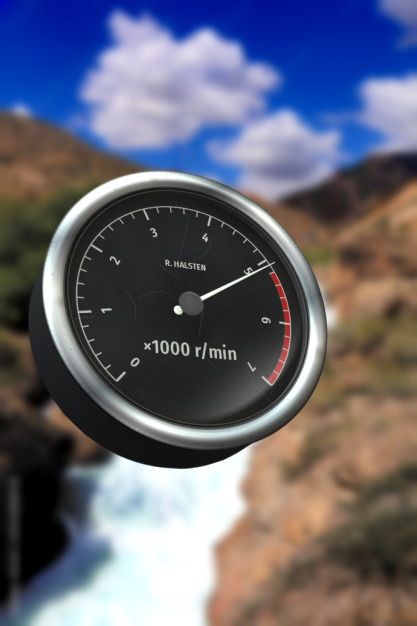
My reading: 5100 rpm
